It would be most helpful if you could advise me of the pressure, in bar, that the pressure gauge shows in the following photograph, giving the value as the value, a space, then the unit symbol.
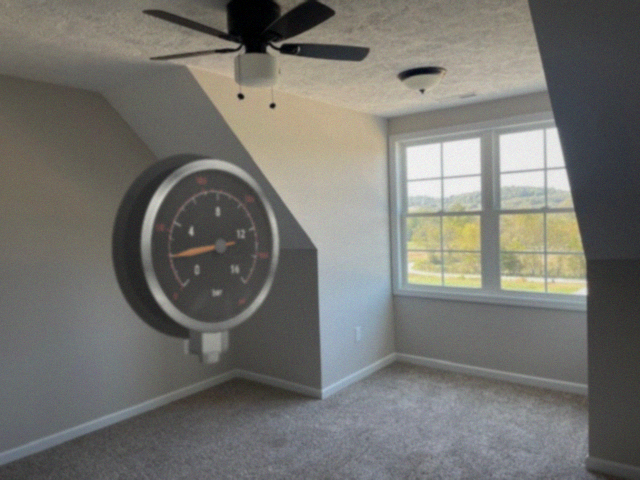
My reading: 2 bar
